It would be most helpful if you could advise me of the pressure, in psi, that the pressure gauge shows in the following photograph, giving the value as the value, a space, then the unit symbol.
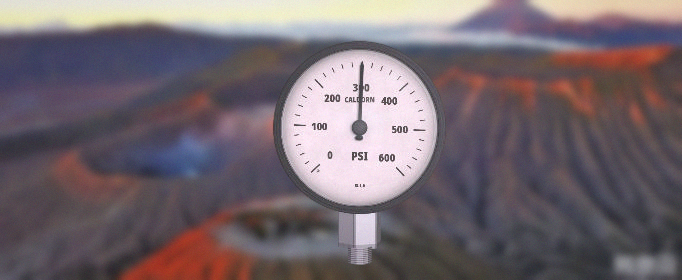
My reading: 300 psi
